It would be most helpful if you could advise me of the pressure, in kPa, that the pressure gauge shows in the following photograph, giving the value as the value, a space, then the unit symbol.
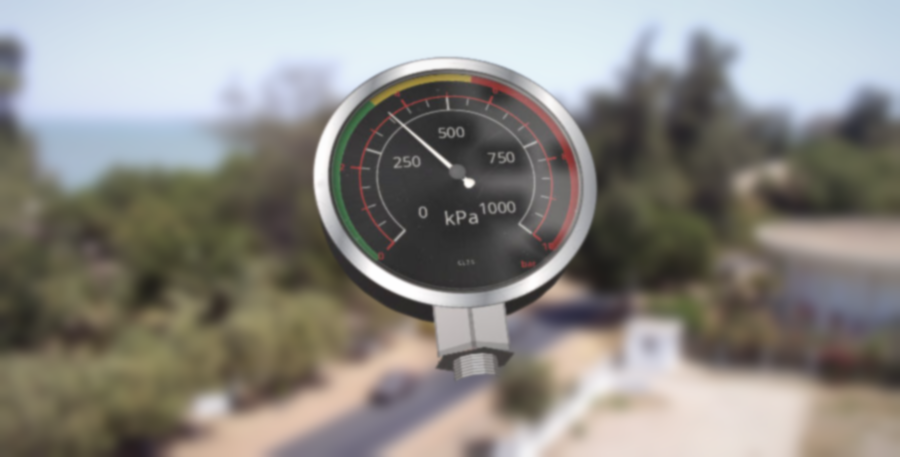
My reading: 350 kPa
